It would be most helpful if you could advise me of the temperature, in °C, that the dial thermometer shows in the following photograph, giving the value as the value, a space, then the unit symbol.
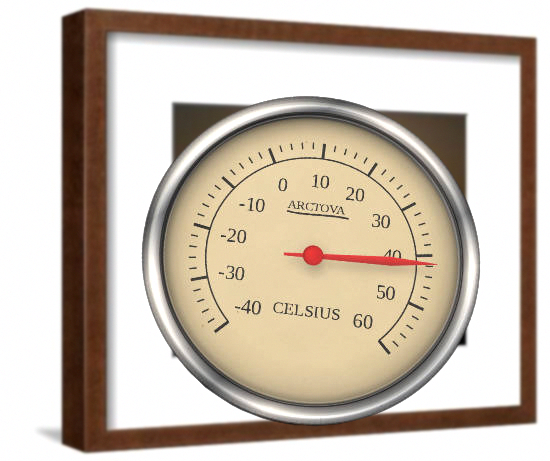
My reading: 42 °C
